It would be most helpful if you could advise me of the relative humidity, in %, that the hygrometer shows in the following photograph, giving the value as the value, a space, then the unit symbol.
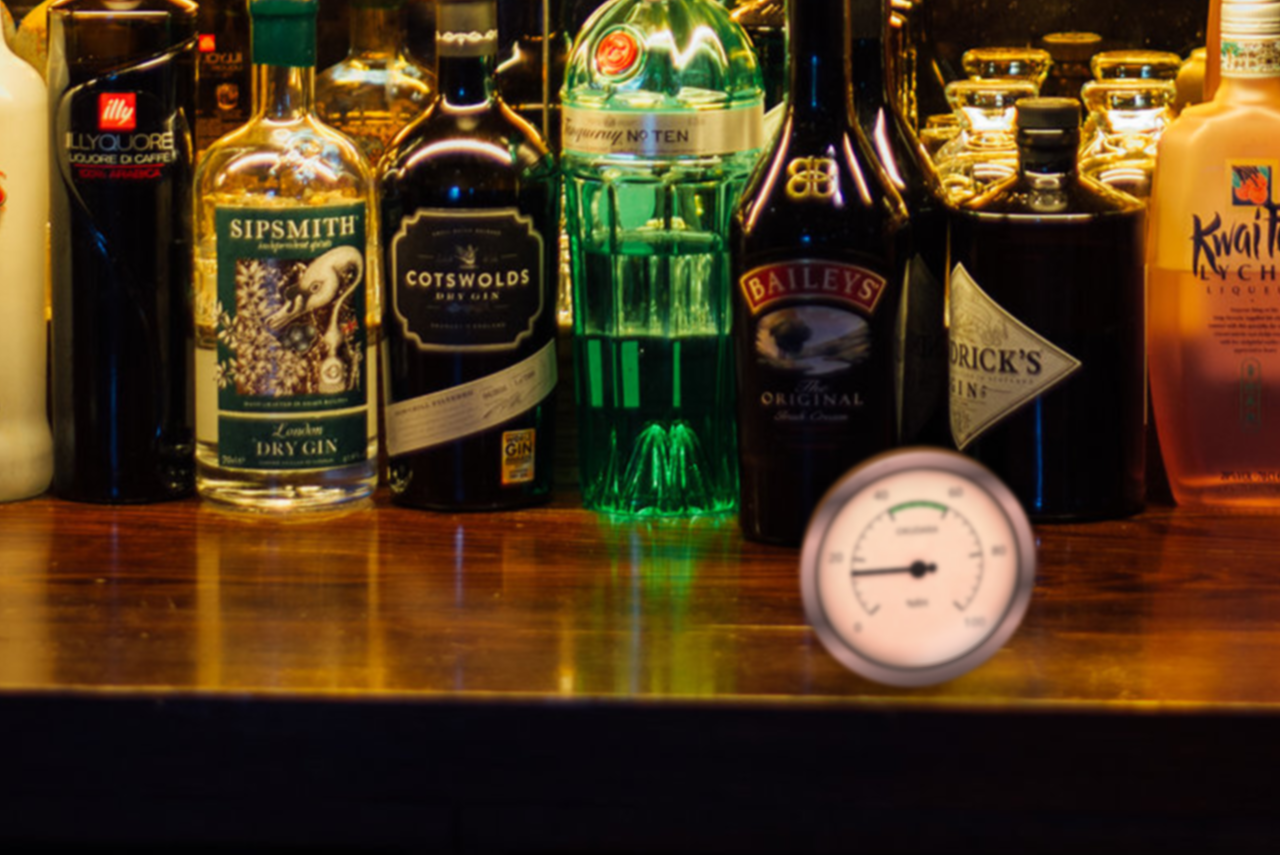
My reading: 16 %
